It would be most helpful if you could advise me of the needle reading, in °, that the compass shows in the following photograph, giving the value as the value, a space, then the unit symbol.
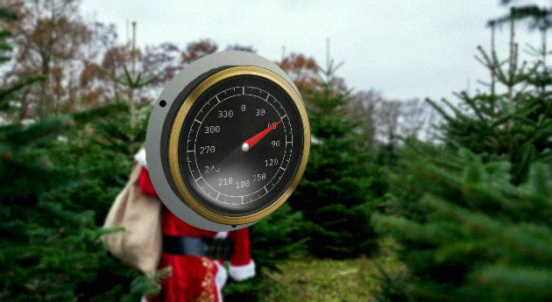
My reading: 60 °
